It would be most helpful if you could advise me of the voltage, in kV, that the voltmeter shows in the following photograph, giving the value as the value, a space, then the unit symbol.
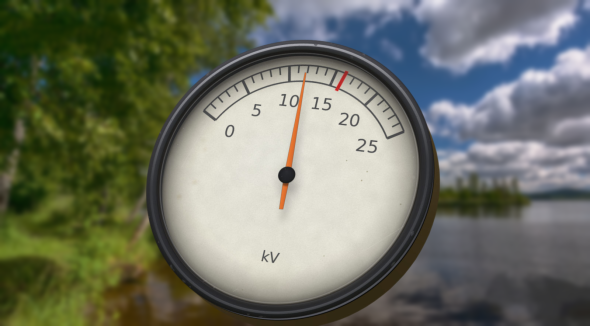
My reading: 12 kV
